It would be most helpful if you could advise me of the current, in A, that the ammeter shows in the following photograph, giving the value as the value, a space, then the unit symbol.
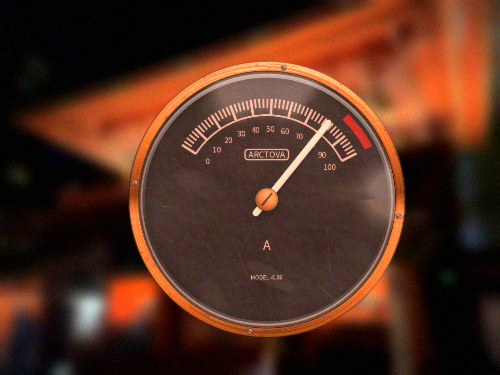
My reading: 80 A
